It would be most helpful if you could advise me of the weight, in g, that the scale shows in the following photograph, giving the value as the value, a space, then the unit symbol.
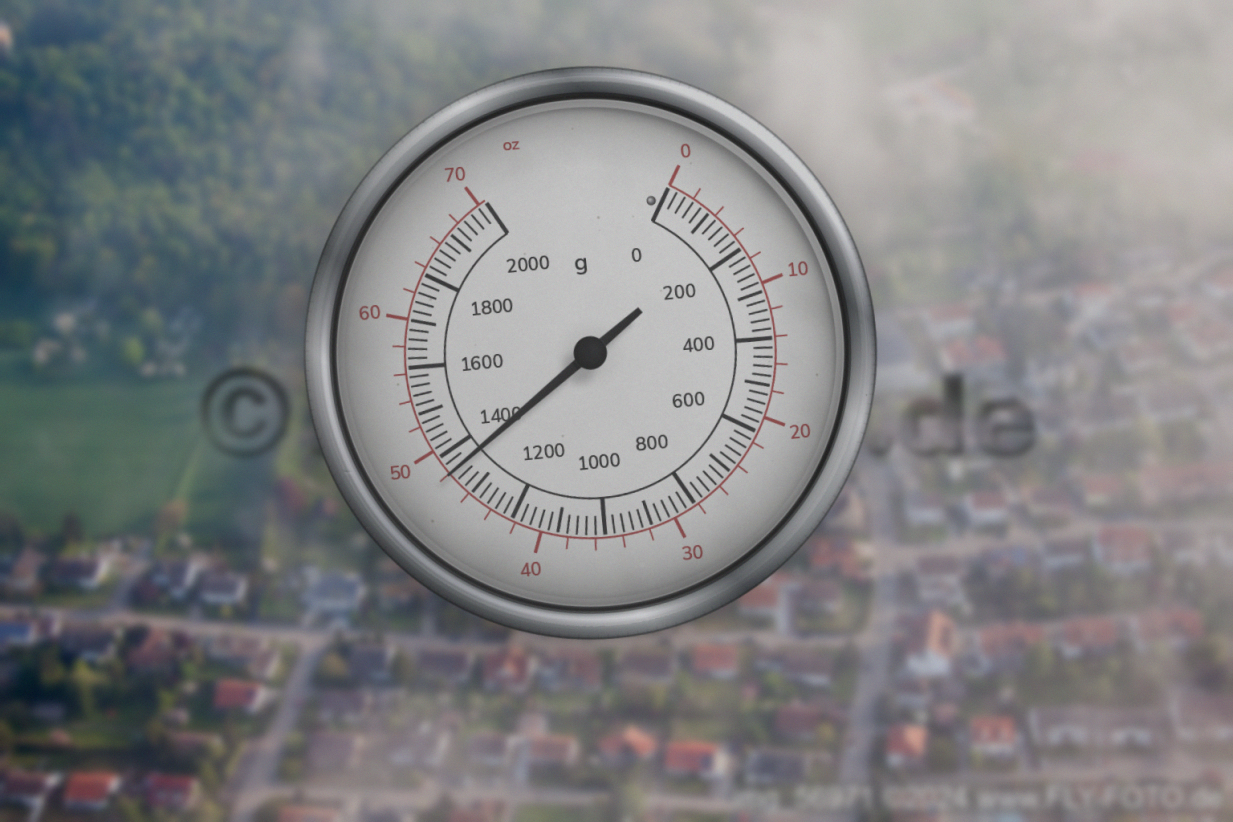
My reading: 1360 g
